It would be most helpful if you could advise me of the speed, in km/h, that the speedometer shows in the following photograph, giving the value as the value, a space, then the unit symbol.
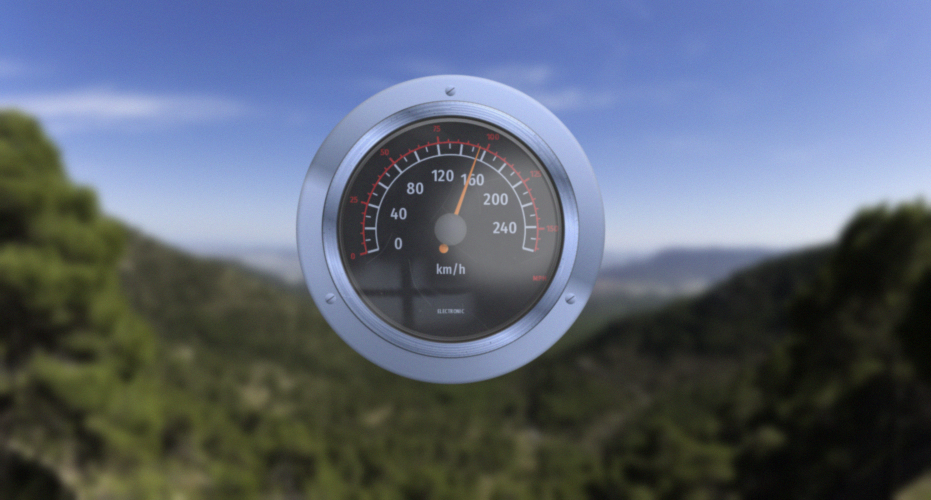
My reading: 155 km/h
